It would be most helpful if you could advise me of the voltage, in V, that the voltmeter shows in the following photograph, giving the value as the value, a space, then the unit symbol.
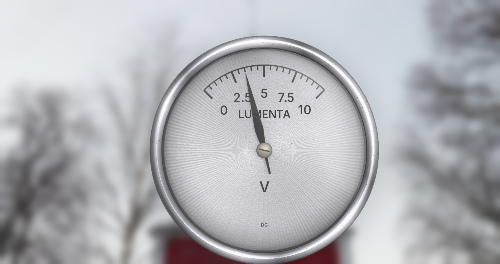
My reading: 3.5 V
